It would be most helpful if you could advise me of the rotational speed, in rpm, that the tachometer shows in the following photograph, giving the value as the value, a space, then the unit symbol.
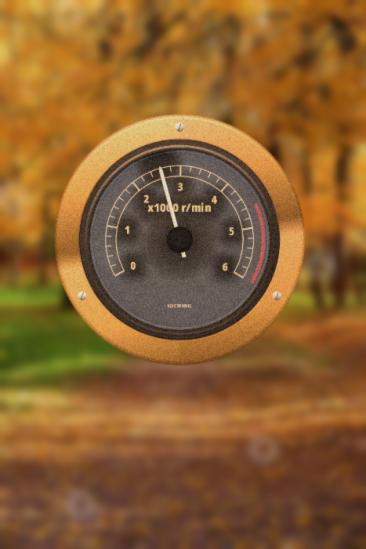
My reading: 2600 rpm
